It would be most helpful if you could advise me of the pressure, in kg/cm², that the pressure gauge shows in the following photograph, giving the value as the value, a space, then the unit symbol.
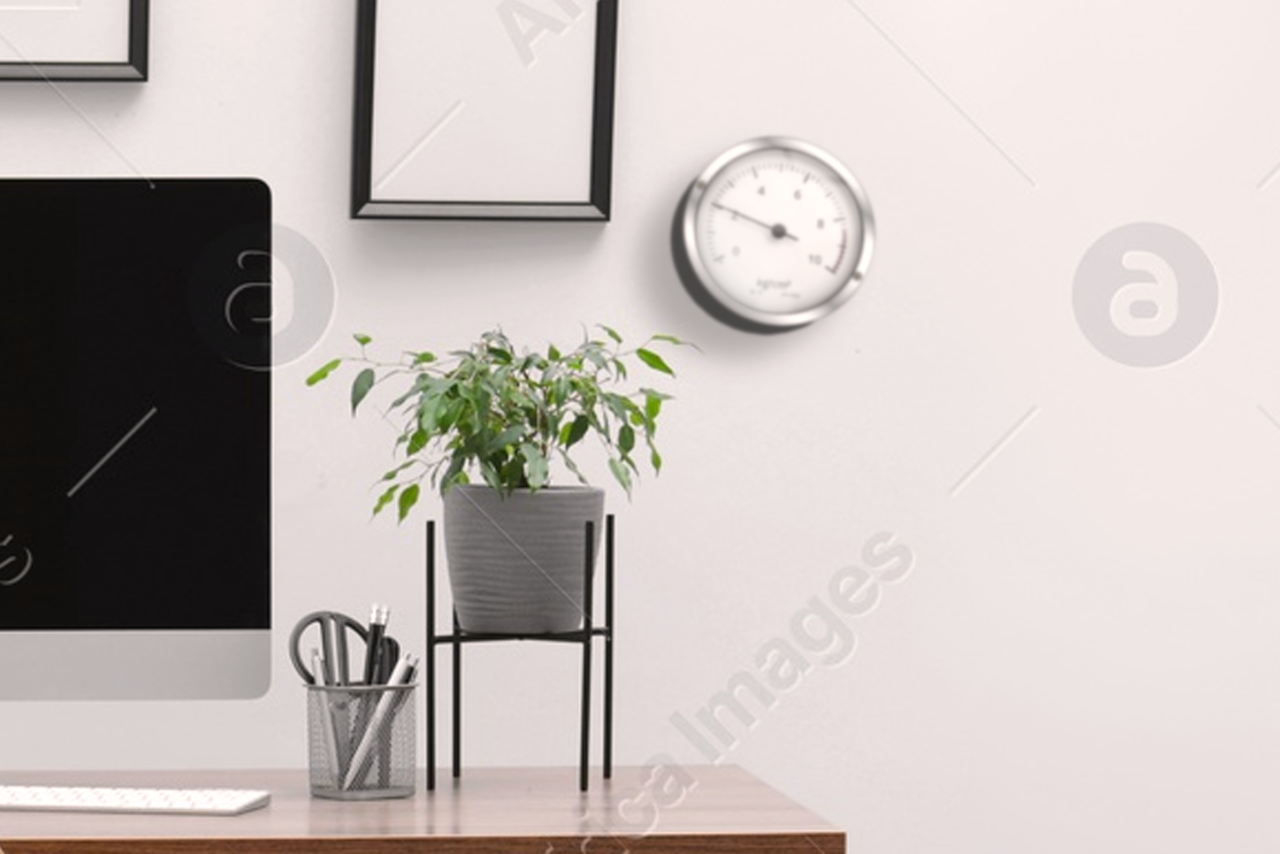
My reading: 2 kg/cm²
